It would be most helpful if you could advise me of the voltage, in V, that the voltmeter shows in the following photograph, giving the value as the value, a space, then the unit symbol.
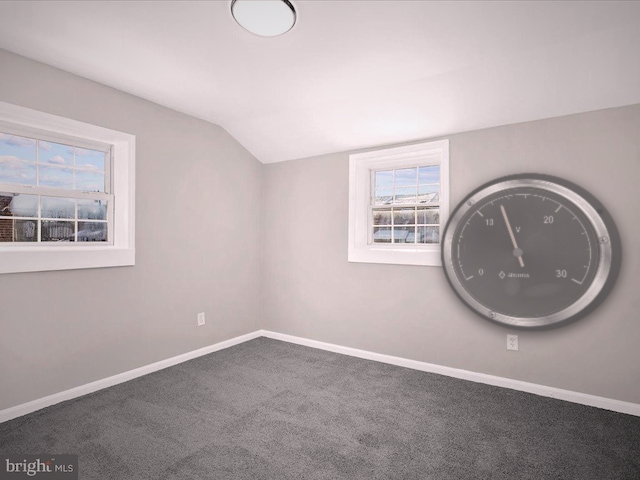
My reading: 13 V
